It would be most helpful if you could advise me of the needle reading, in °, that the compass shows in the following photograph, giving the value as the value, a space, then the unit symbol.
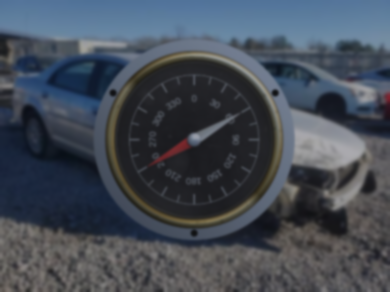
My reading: 240 °
